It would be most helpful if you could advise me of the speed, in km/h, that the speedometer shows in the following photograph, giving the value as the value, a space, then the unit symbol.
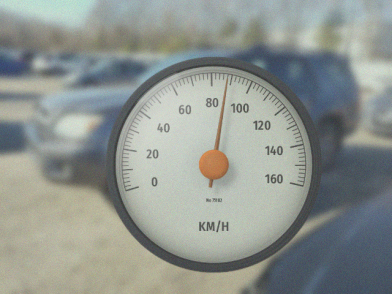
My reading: 88 km/h
